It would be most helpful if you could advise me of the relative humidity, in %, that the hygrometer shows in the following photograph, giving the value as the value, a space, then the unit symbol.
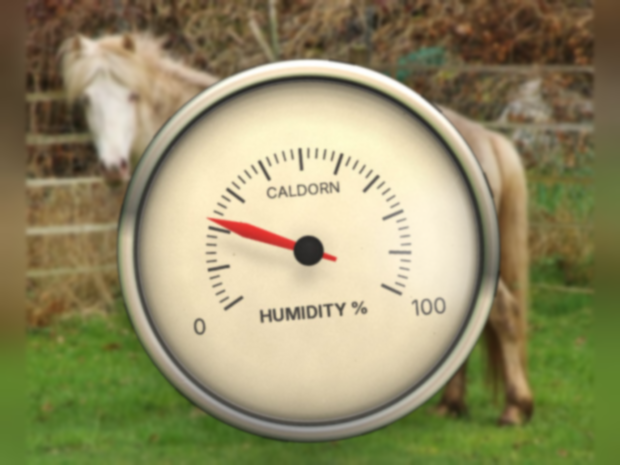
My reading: 22 %
